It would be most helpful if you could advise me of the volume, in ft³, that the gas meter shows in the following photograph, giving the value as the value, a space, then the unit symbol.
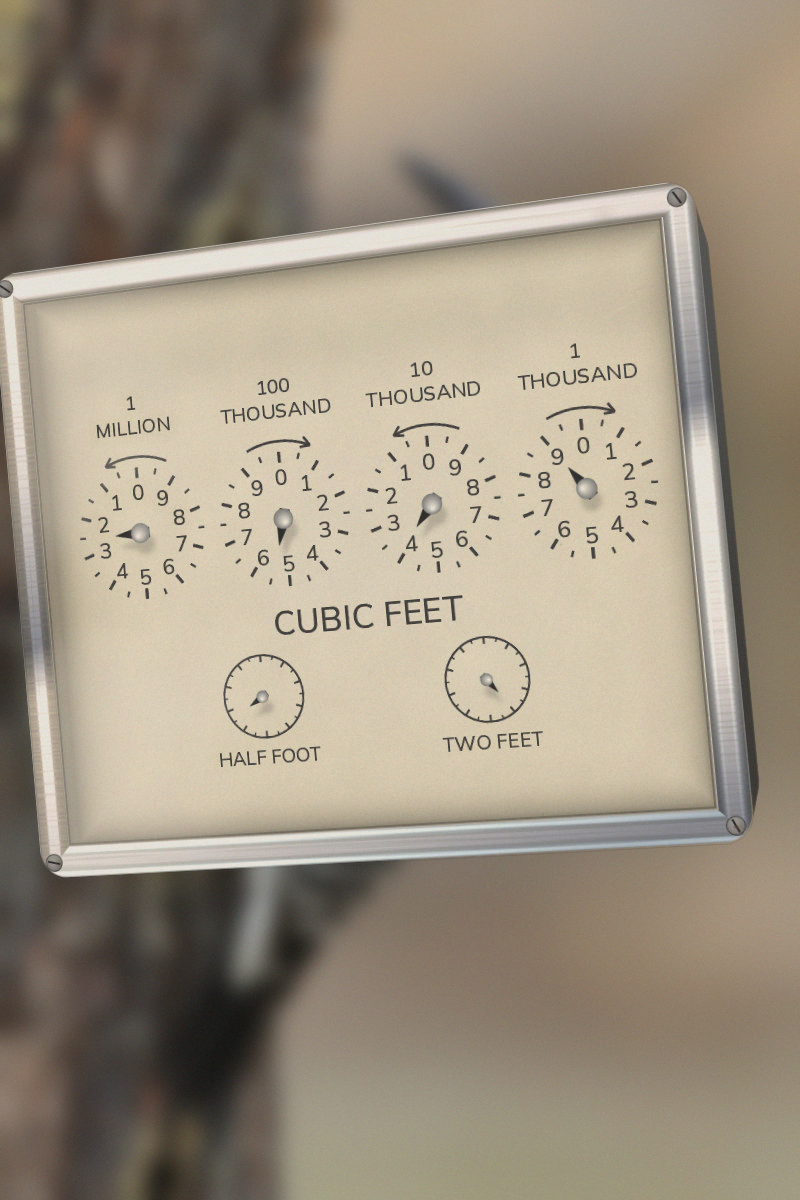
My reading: 253900 ft³
